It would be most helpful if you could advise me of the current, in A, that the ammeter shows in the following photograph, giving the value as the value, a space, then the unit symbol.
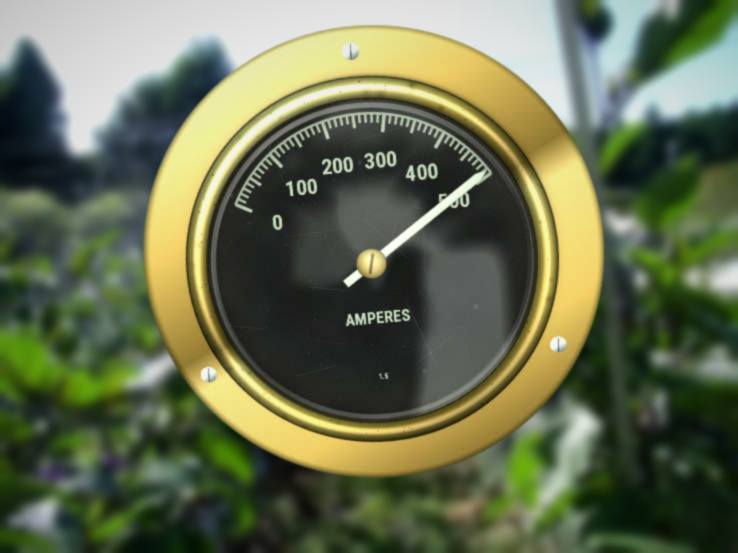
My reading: 490 A
